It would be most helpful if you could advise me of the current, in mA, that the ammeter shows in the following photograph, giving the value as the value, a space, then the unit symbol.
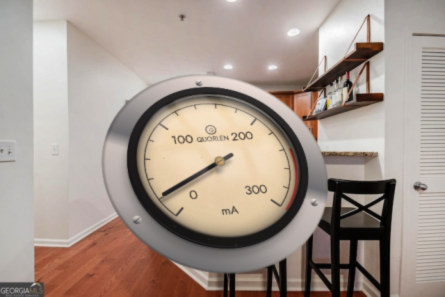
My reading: 20 mA
